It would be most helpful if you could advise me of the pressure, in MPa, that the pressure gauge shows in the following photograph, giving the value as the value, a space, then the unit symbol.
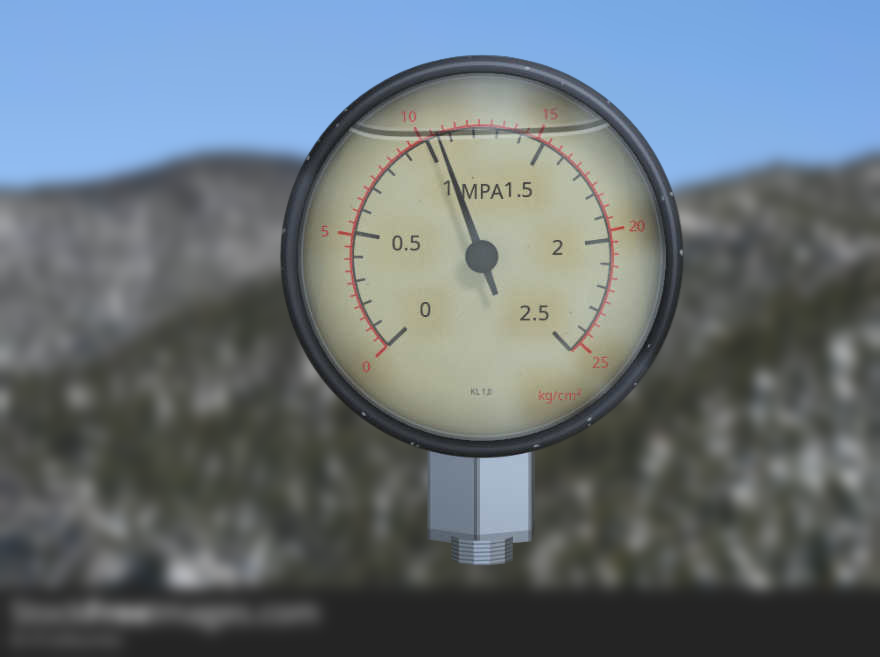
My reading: 1.05 MPa
